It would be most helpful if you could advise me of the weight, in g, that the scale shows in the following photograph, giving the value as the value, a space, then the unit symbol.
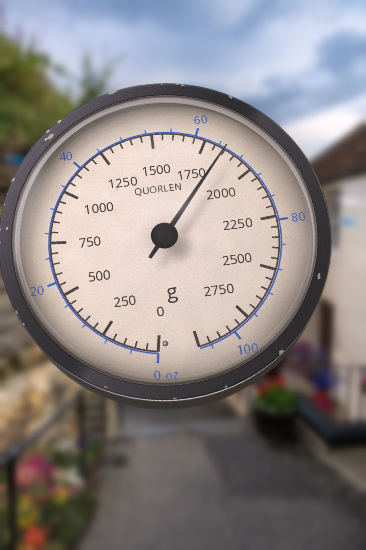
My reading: 1850 g
